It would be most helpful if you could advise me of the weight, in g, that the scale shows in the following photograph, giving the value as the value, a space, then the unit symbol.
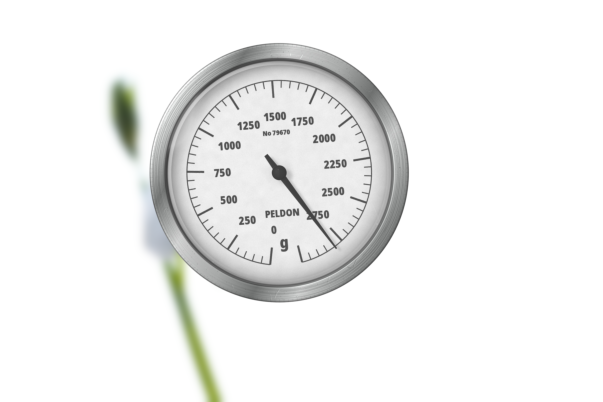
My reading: 2800 g
